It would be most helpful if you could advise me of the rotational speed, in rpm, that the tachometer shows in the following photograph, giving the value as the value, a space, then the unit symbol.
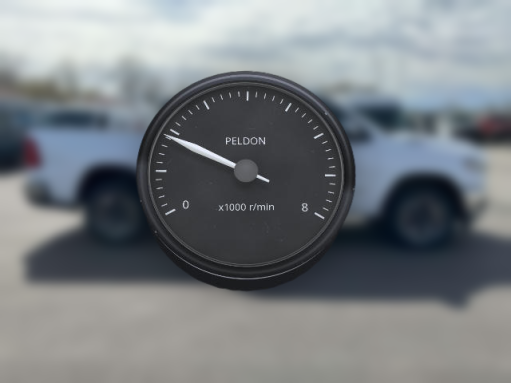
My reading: 1800 rpm
